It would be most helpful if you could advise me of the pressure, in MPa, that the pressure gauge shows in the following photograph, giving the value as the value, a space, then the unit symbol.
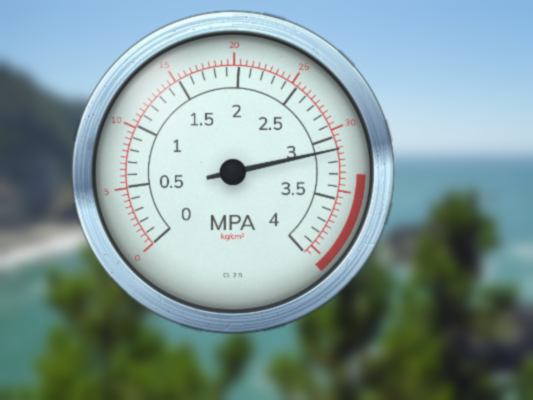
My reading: 3.1 MPa
